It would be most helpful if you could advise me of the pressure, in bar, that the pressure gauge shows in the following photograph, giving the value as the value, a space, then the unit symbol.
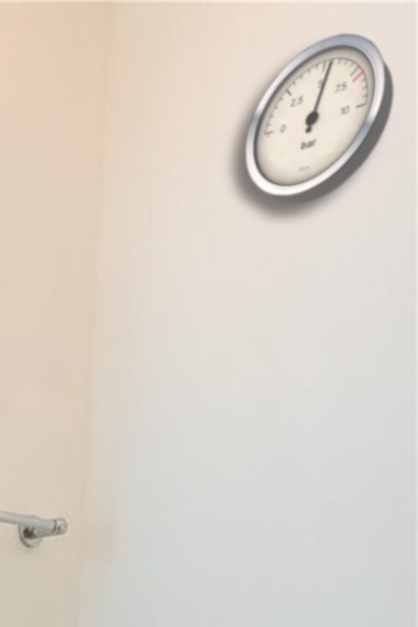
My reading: 5.5 bar
